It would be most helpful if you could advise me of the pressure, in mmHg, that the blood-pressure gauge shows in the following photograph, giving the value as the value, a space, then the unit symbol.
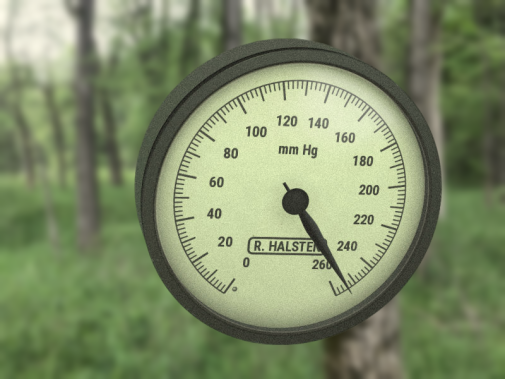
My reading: 254 mmHg
